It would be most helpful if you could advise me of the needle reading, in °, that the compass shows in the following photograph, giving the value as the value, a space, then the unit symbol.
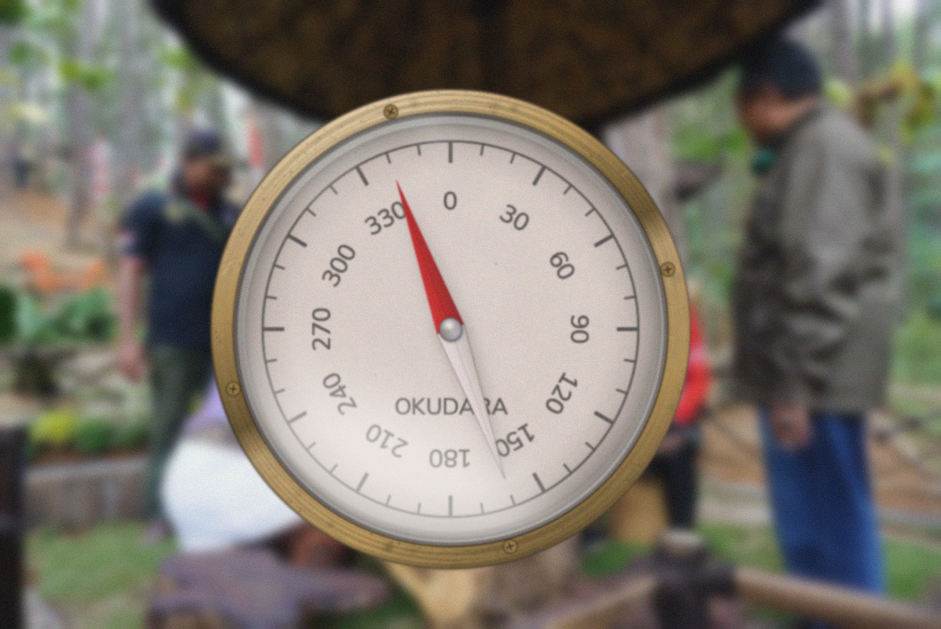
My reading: 340 °
